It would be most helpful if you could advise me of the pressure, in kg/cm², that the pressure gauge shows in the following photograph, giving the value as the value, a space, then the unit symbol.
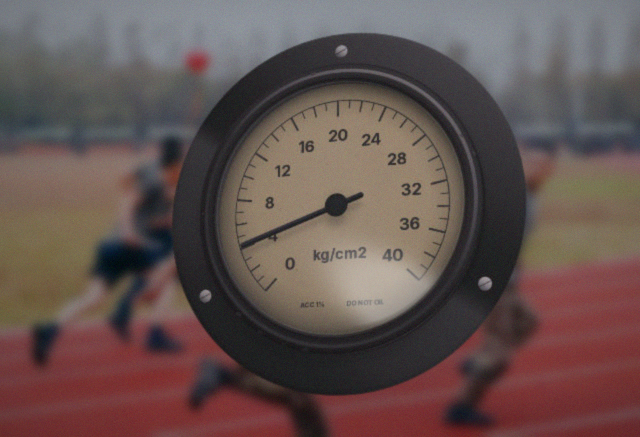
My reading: 4 kg/cm²
